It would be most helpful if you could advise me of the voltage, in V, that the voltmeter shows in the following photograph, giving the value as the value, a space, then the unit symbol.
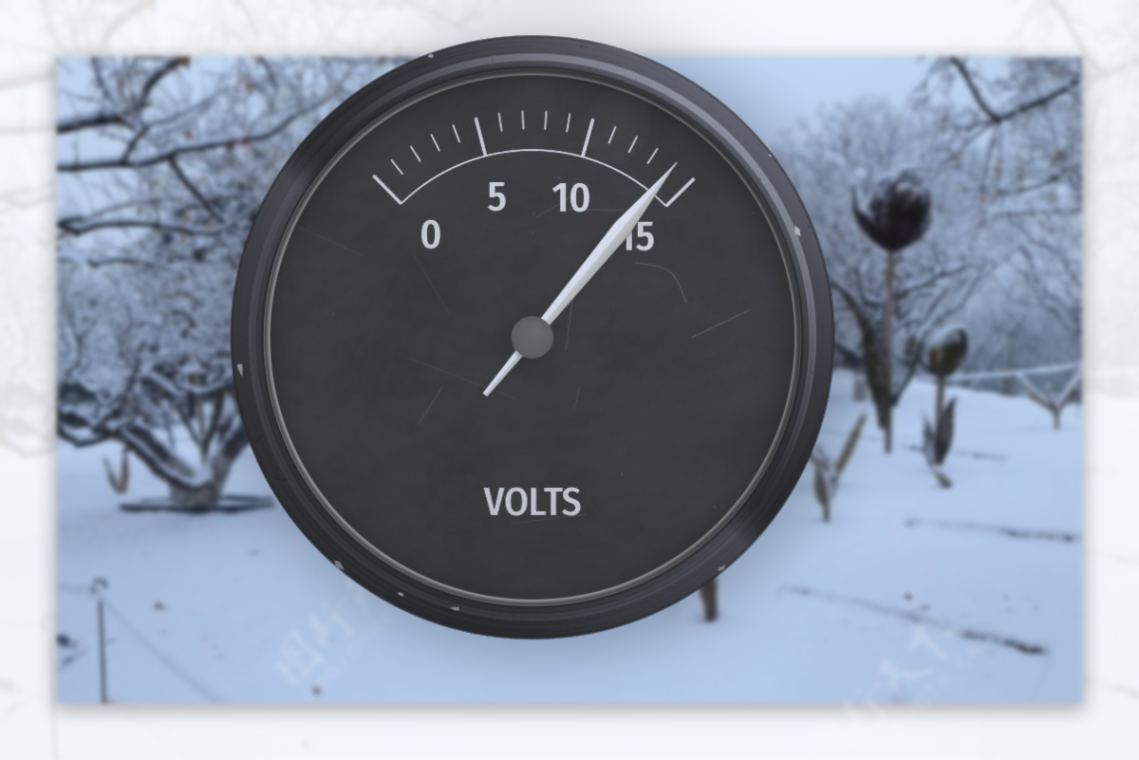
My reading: 14 V
